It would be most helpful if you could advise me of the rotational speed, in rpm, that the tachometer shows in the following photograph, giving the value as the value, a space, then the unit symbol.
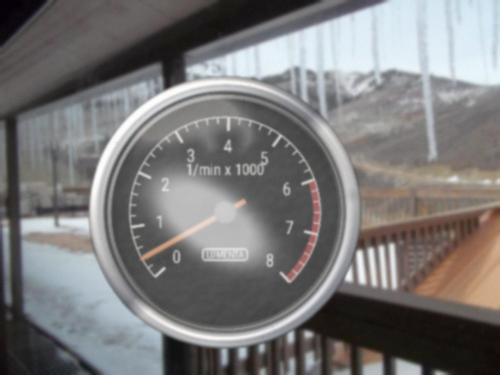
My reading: 400 rpm
